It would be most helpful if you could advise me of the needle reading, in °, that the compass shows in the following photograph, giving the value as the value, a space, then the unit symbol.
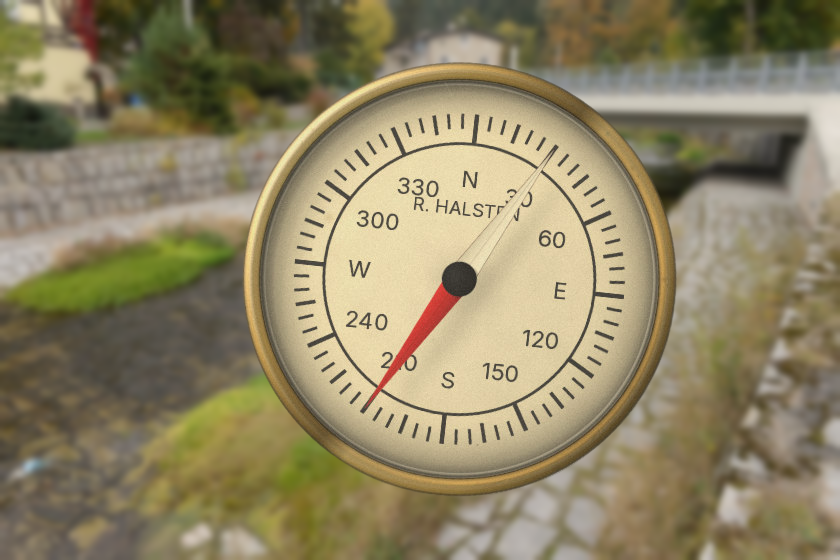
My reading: 210 °
